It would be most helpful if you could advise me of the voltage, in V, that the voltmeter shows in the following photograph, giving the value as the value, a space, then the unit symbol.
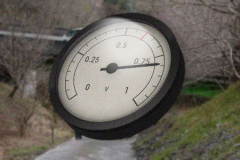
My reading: 0.8 V
